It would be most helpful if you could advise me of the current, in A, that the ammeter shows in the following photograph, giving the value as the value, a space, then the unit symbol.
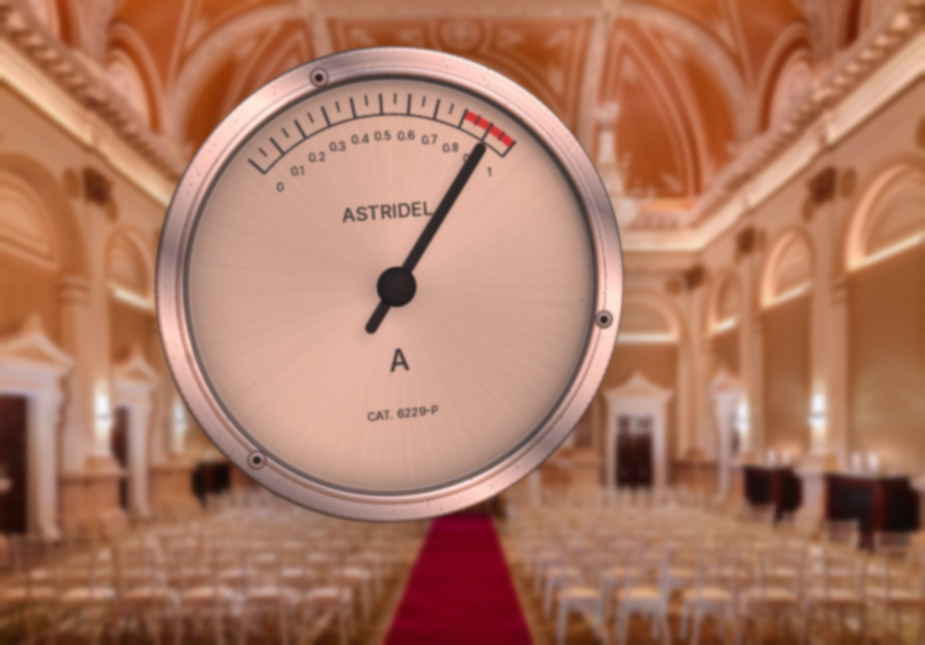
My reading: 0.9 A
